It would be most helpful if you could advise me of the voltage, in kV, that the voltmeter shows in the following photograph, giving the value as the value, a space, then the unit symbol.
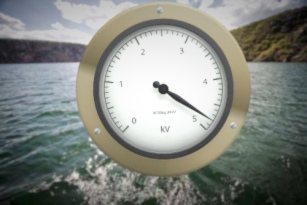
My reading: 4.8 kV
